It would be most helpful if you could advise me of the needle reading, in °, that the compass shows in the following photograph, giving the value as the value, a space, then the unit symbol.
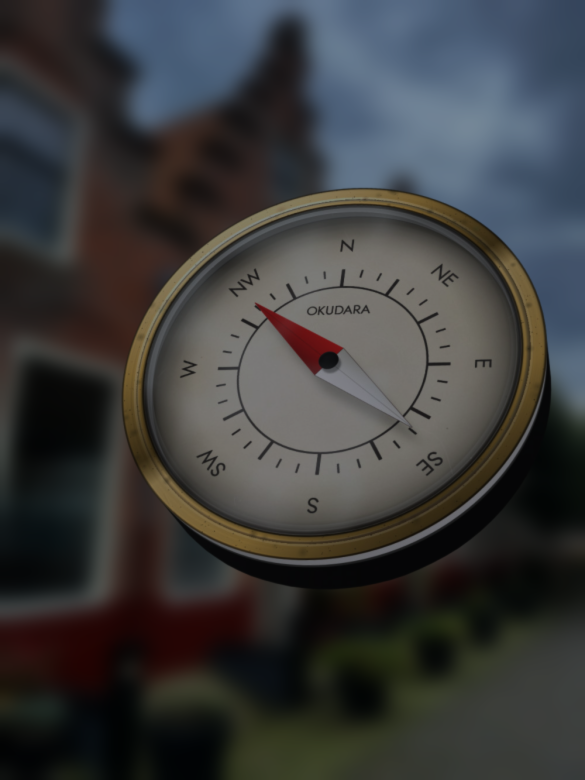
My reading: 310 °
